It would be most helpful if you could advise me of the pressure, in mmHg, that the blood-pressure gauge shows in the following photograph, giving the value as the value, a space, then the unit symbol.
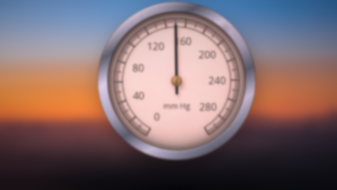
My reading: 150 mmHg
